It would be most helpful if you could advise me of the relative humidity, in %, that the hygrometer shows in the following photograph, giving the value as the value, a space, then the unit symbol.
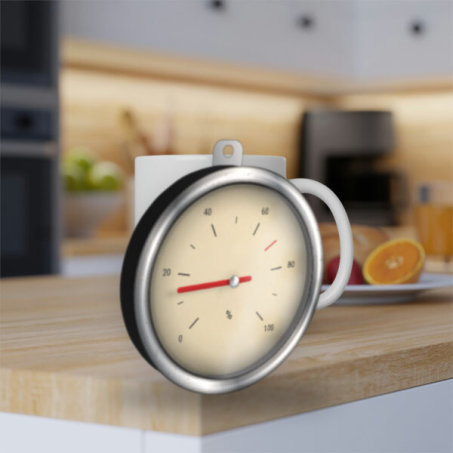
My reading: 15 %
